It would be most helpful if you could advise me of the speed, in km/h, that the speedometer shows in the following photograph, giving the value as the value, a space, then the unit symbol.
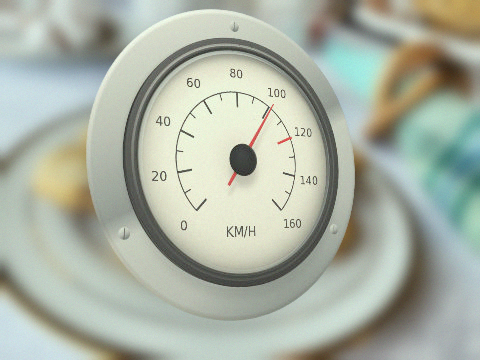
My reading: 100 km/h
